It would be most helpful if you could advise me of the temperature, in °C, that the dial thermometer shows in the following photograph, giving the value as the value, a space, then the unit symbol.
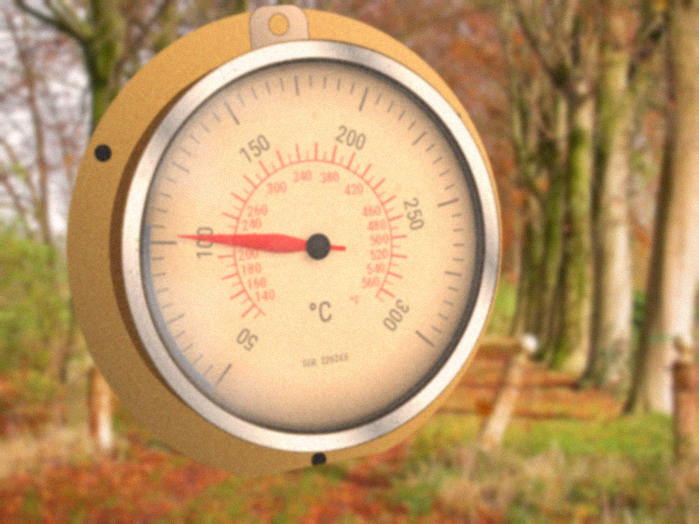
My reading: 102.5 °C
